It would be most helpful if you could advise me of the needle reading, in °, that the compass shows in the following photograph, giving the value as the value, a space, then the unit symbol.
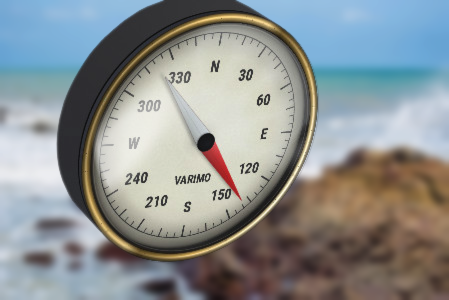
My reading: 140 °
